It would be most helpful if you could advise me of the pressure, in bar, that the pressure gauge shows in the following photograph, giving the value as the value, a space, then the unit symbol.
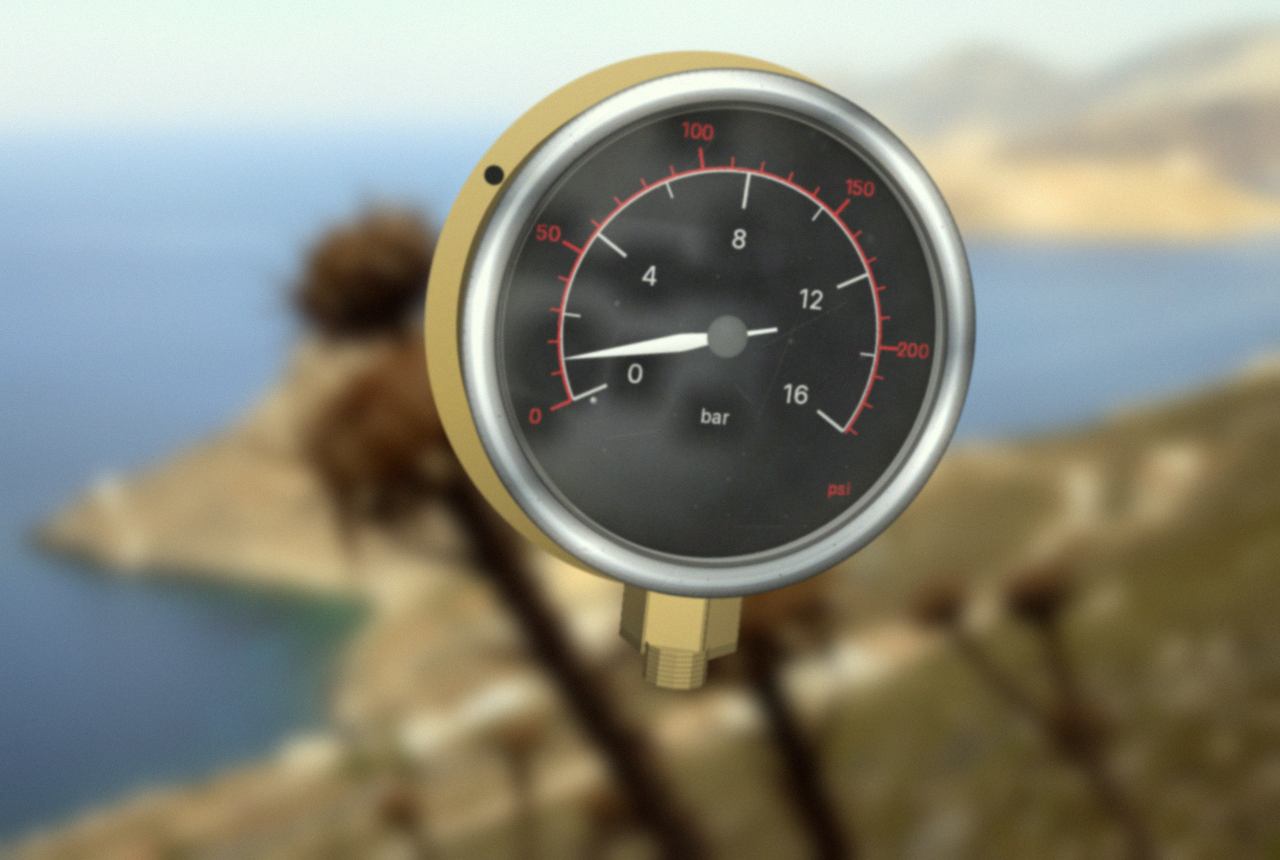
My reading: 1 bar
